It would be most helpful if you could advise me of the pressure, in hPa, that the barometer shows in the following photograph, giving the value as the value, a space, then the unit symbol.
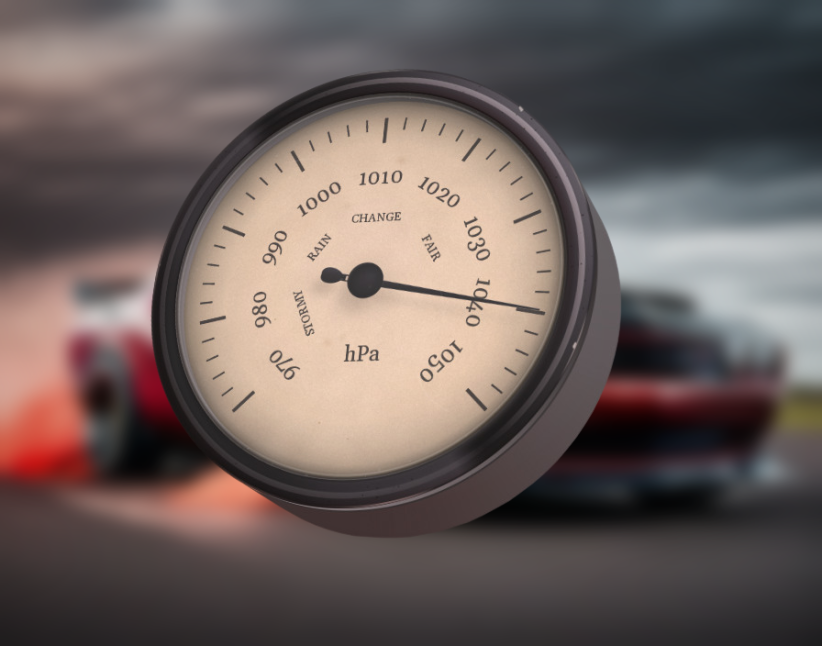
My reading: 1040 hPa
